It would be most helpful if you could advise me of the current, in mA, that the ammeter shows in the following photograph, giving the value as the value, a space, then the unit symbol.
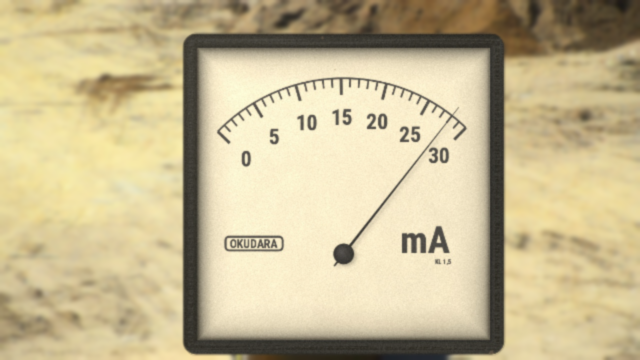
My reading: 28 mA
